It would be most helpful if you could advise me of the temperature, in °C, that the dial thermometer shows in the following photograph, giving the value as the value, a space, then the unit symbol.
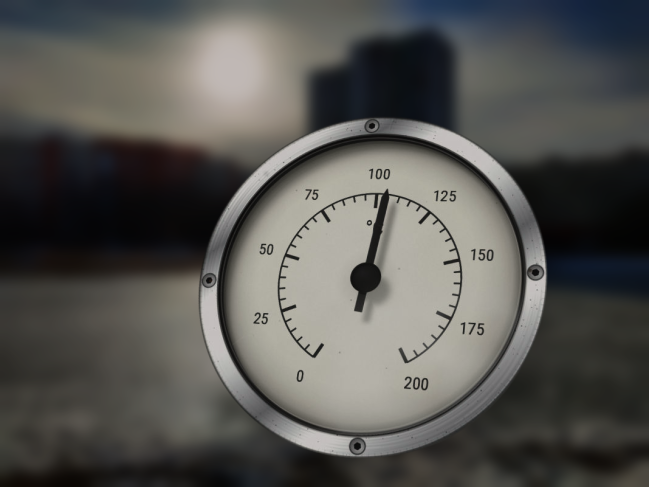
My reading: 105 °C
